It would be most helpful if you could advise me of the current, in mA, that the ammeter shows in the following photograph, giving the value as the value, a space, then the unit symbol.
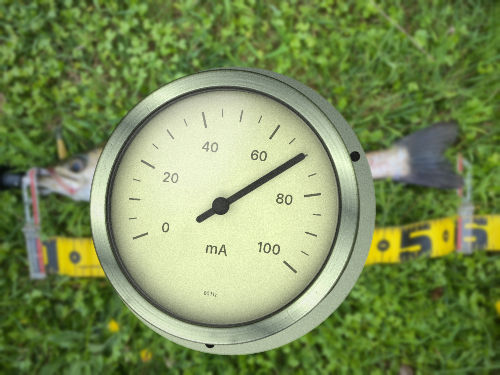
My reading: 70 mA
